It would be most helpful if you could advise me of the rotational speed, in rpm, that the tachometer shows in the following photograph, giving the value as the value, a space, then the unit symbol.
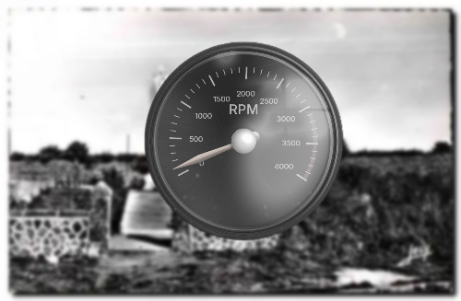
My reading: 100 rpm
